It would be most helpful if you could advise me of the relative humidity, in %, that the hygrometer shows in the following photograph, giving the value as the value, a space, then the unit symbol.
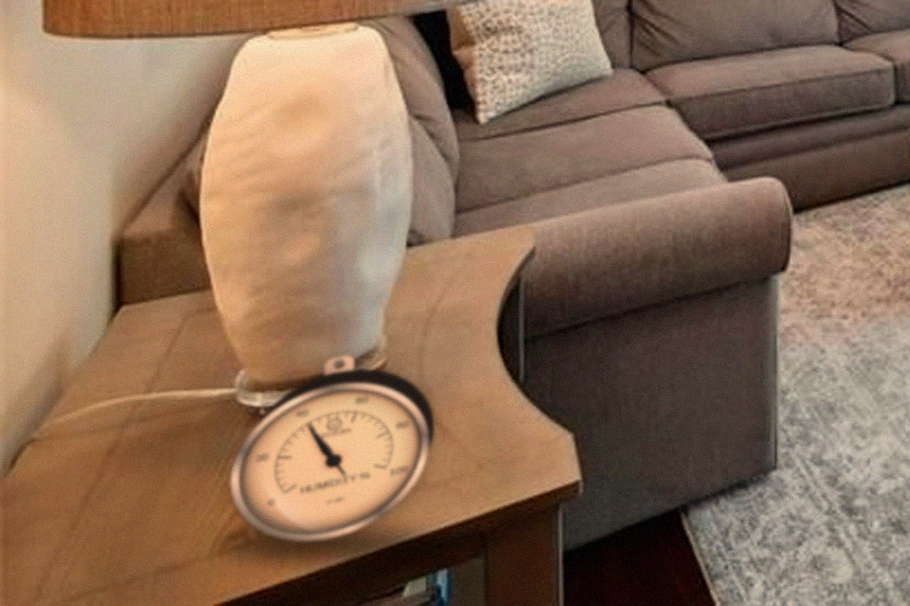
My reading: 40 %
